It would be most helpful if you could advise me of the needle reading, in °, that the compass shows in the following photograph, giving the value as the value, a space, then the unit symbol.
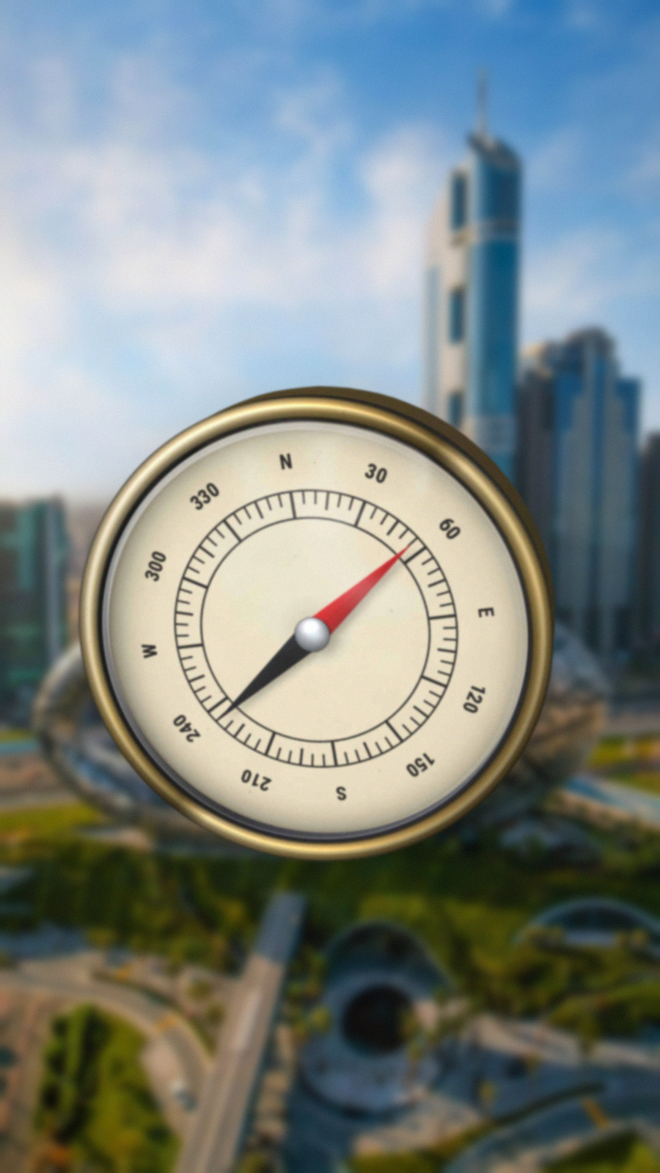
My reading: 55 °
